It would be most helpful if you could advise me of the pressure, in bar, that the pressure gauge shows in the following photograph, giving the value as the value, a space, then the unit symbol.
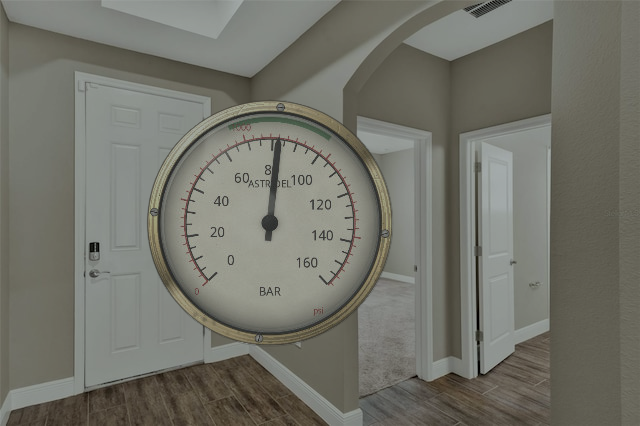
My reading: 82.5 bar
